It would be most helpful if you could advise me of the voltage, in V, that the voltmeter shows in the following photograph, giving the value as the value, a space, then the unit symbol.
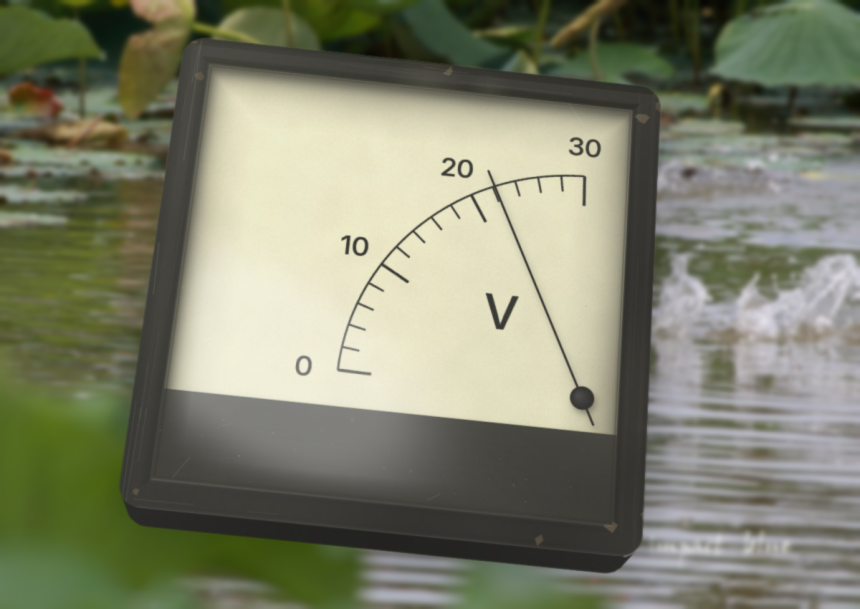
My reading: 22 V
